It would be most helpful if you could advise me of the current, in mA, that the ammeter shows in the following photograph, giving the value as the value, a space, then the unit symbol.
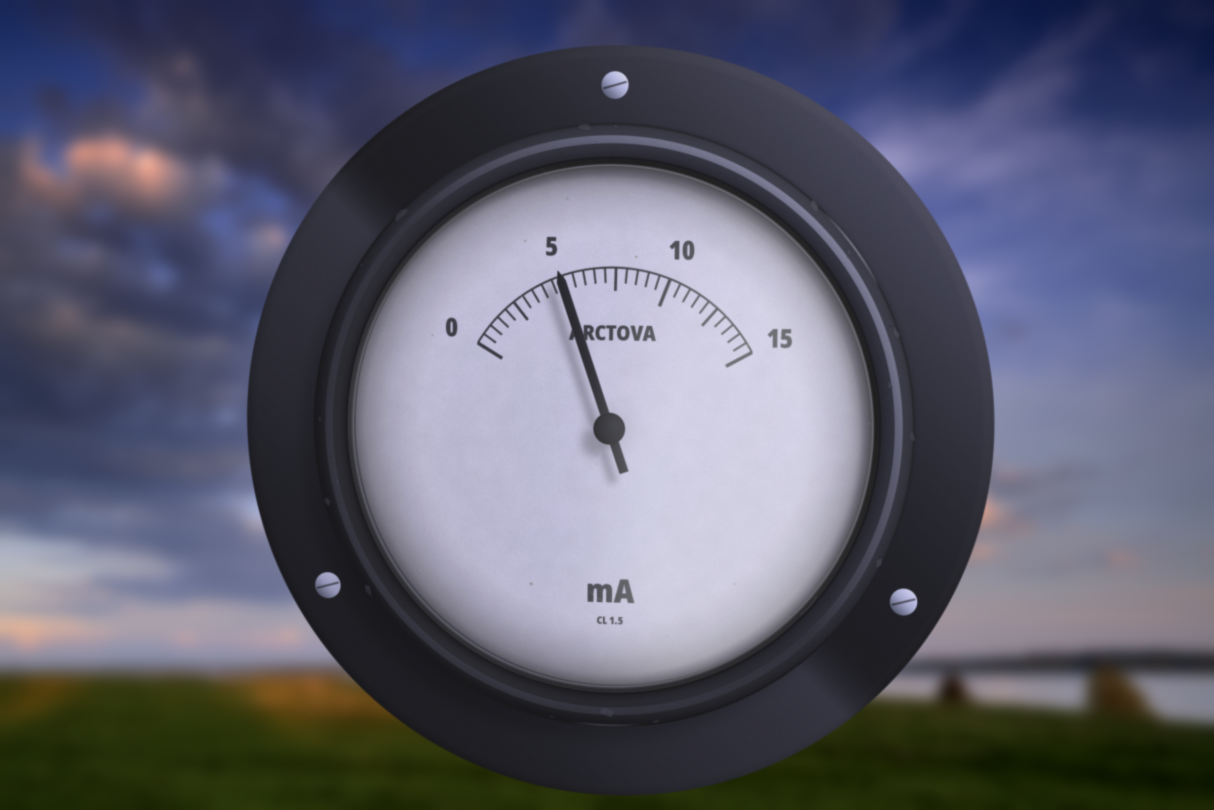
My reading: 5 mA
